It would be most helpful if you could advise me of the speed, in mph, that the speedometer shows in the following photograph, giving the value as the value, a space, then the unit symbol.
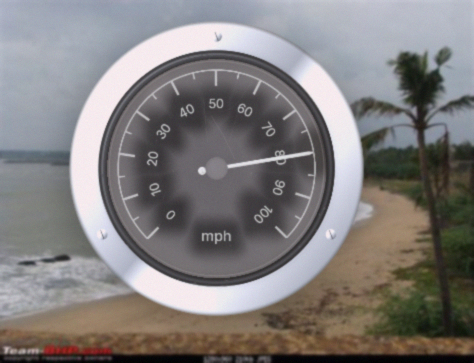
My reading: 80 mph
